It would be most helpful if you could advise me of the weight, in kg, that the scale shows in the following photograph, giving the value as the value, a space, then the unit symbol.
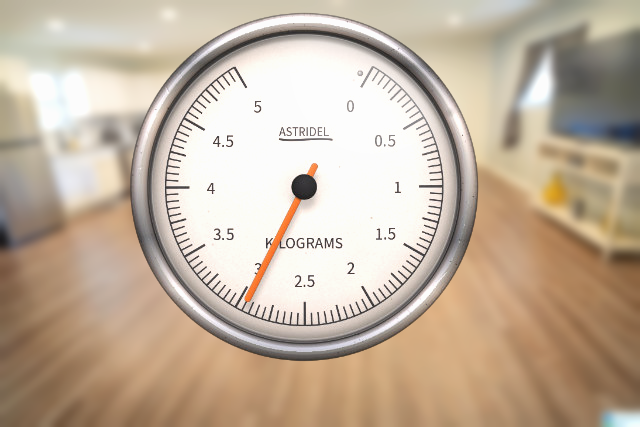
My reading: 2.95 kg
